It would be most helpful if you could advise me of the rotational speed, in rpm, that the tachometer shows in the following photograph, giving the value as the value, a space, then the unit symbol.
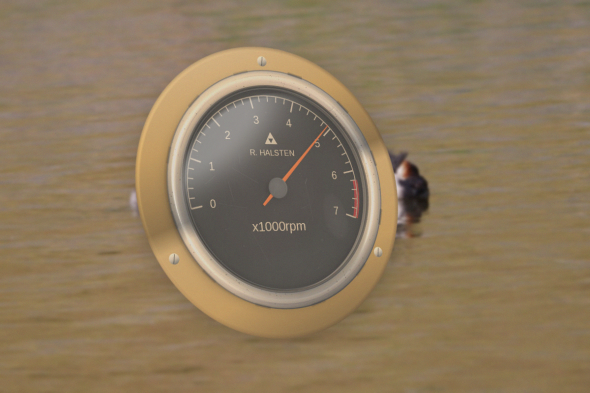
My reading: 4900 rpm
